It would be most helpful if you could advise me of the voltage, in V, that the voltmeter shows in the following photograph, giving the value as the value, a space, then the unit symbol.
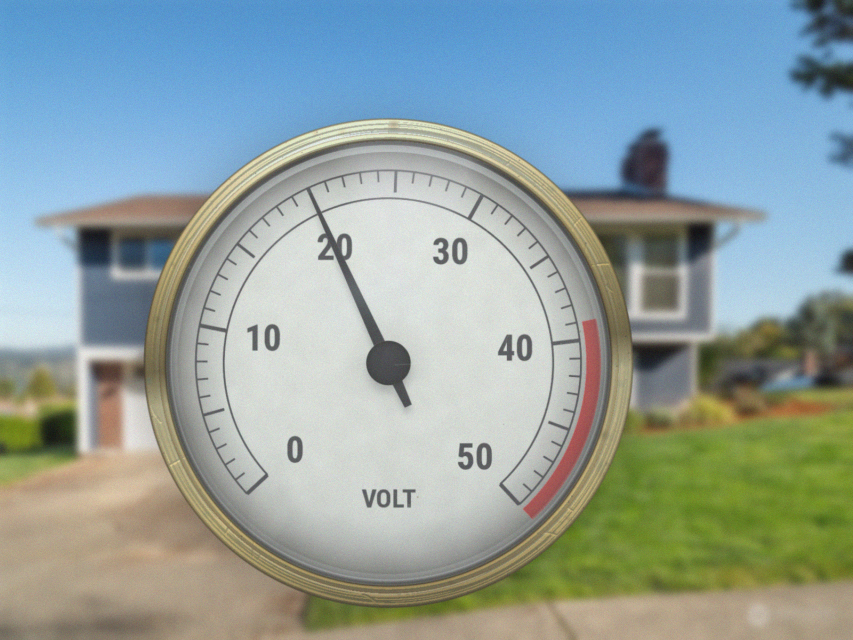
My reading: 20 V
